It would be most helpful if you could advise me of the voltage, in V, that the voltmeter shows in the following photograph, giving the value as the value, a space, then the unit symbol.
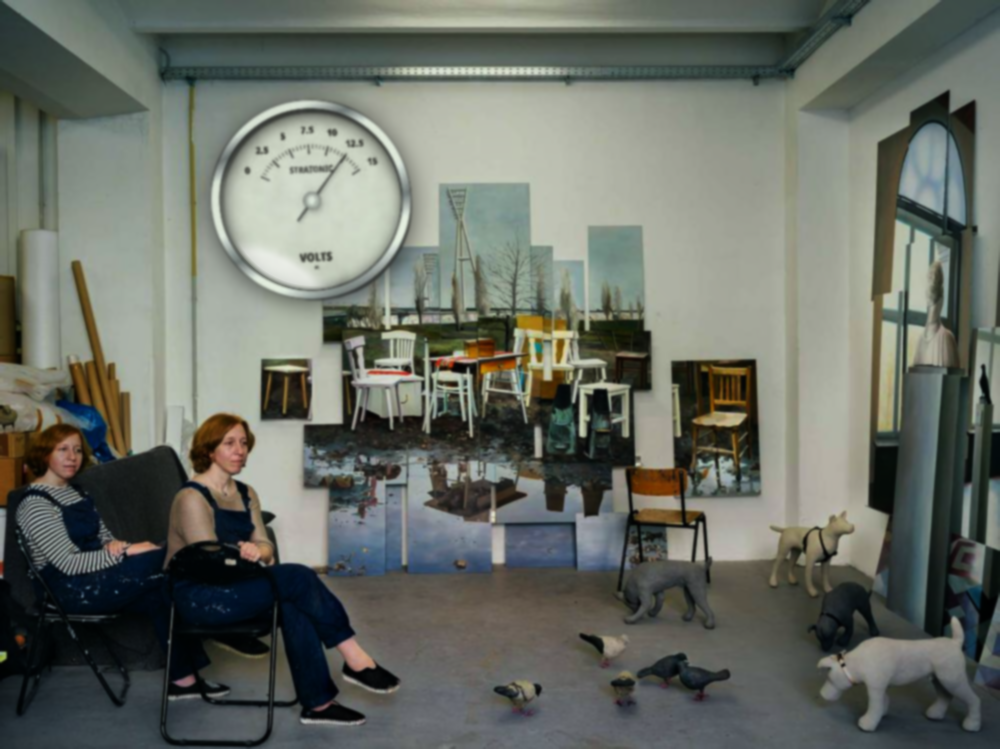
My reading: 12.5 V
